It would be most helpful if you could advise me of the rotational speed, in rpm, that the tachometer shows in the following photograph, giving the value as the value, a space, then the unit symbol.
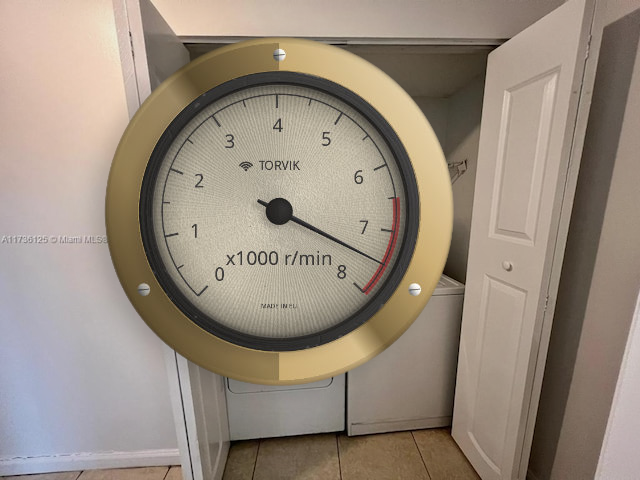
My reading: 7500 rpm
